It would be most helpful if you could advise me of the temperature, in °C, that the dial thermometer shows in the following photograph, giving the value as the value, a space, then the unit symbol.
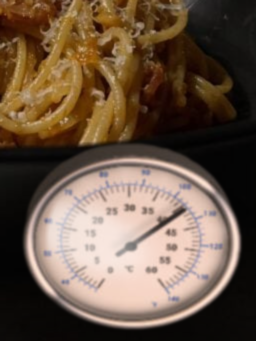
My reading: 40 °C
